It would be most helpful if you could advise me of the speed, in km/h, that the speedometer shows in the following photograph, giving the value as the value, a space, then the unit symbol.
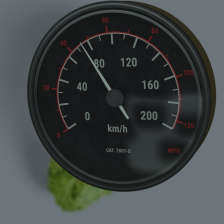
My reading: 75 km/h
